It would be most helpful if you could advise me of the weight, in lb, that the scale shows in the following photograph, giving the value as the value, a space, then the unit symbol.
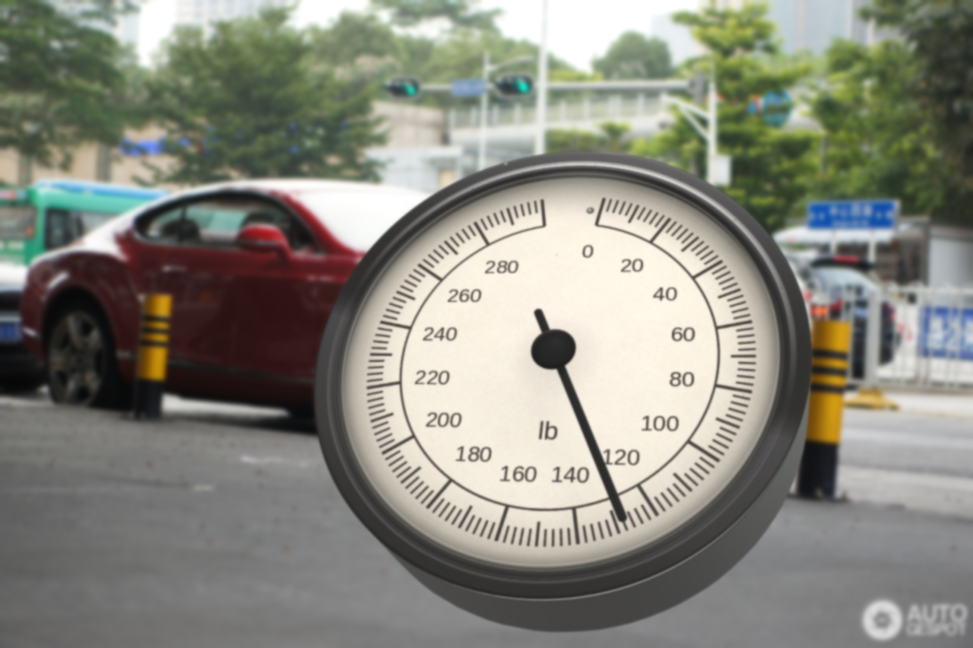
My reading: 128 lb
